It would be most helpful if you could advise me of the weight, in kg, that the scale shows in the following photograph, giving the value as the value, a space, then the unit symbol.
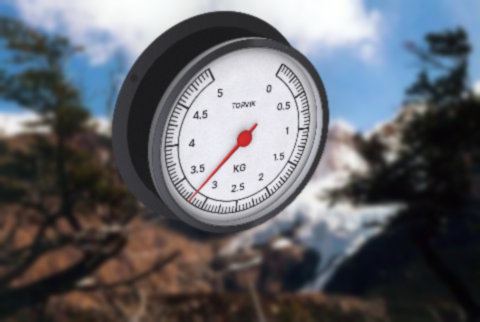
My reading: 3.25 kg
